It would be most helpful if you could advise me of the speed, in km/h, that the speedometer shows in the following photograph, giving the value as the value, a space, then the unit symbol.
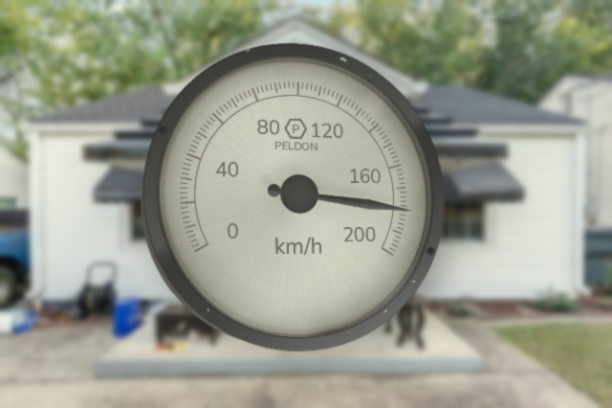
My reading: 180 km/h
